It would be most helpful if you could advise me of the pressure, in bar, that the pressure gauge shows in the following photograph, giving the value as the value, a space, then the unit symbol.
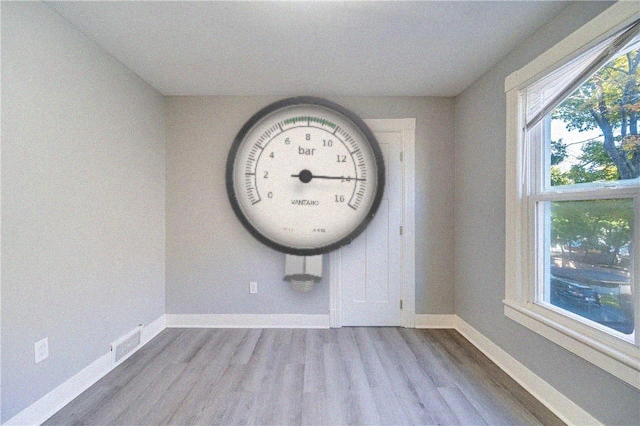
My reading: 14 bar
